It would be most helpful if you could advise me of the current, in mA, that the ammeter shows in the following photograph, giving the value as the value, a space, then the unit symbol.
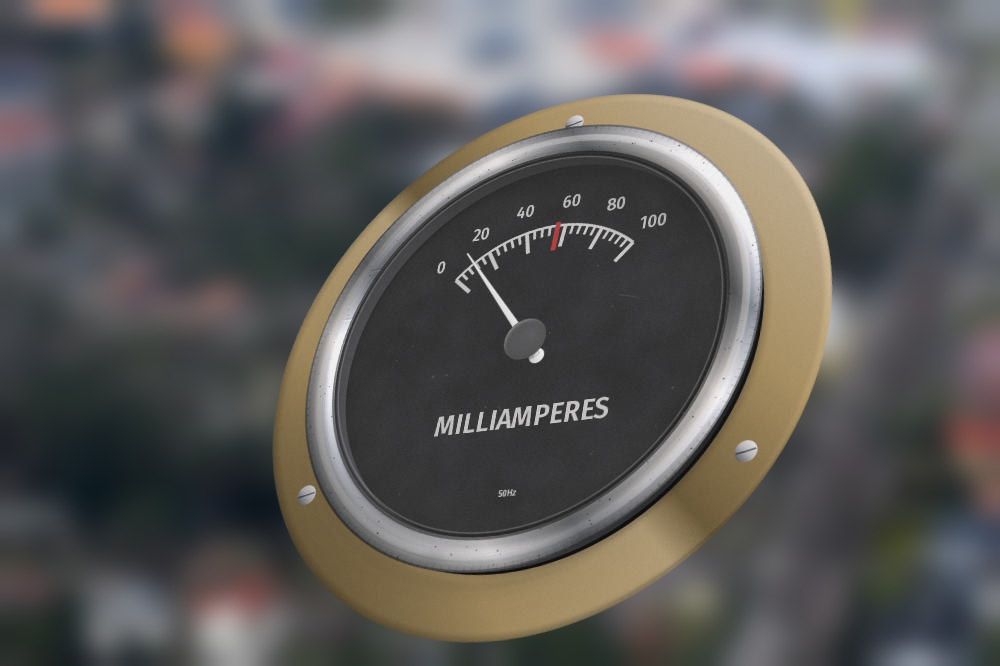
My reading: 12 mA
